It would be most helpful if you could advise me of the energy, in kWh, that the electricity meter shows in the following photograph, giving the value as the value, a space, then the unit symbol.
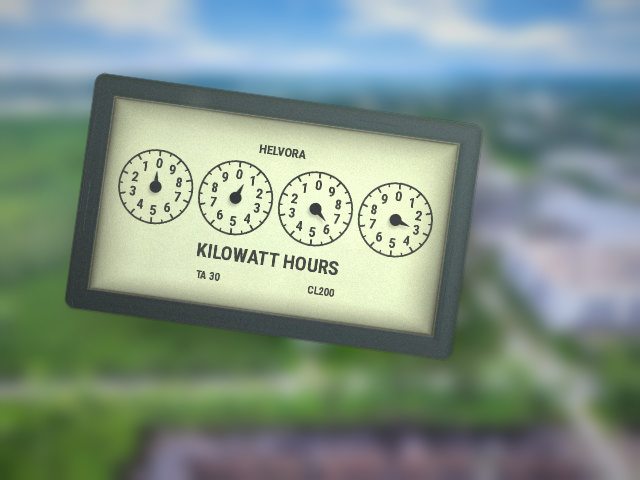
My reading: 63 kWh
